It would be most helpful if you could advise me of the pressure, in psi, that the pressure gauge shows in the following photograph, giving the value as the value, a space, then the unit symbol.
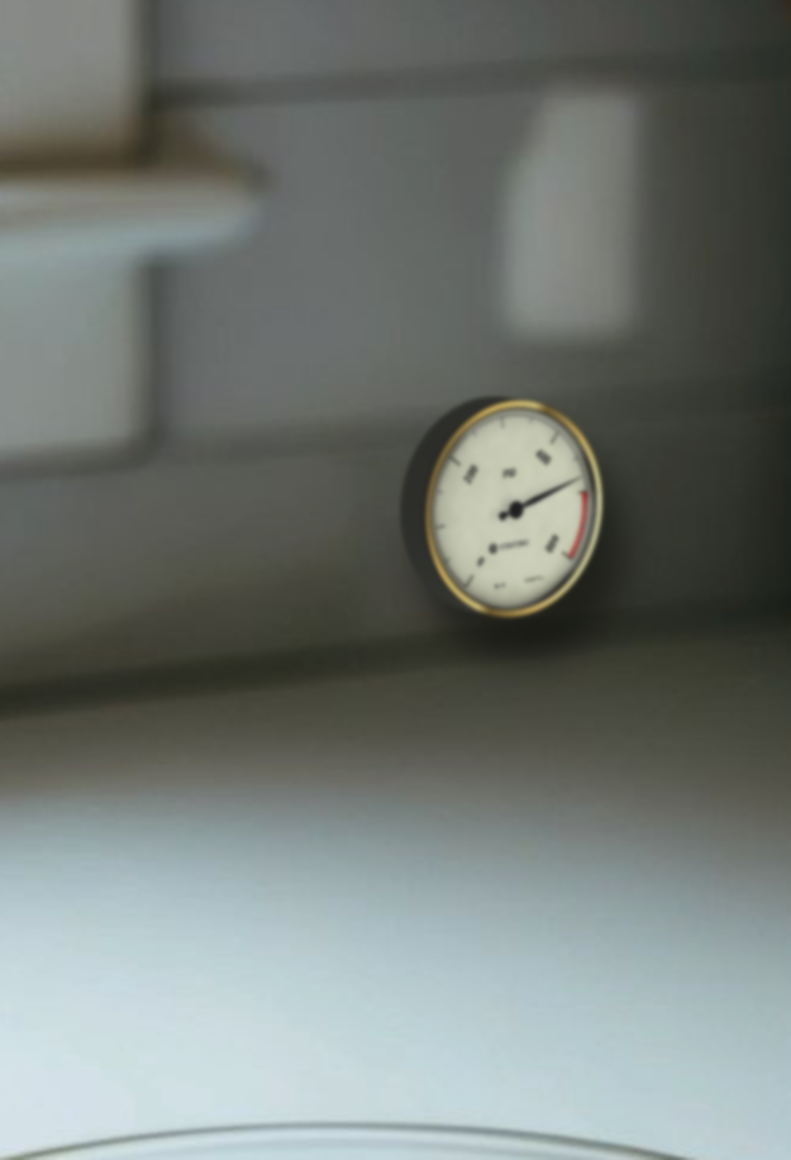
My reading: 475 psi
